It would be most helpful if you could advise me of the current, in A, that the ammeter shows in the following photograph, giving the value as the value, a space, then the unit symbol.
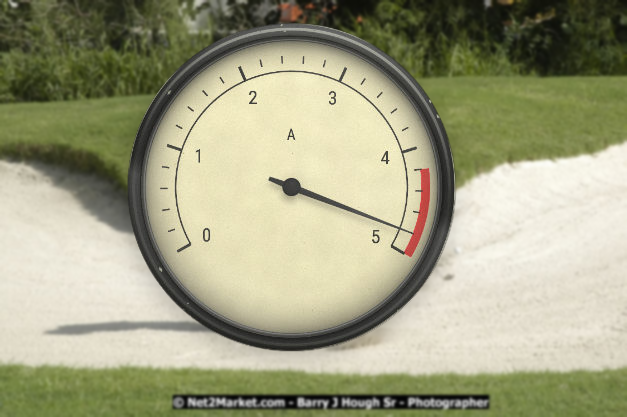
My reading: 4.8 A
